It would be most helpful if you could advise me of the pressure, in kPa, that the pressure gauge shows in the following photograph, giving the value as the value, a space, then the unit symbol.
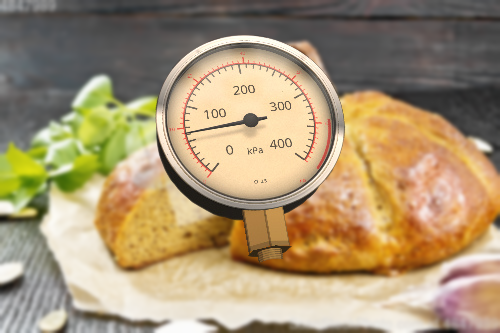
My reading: 60 kPa
